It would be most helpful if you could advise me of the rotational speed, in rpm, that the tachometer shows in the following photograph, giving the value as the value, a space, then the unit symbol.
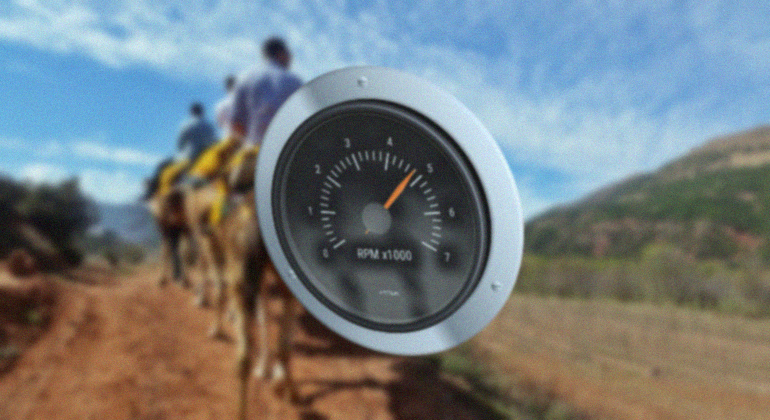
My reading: 4800 rpm
